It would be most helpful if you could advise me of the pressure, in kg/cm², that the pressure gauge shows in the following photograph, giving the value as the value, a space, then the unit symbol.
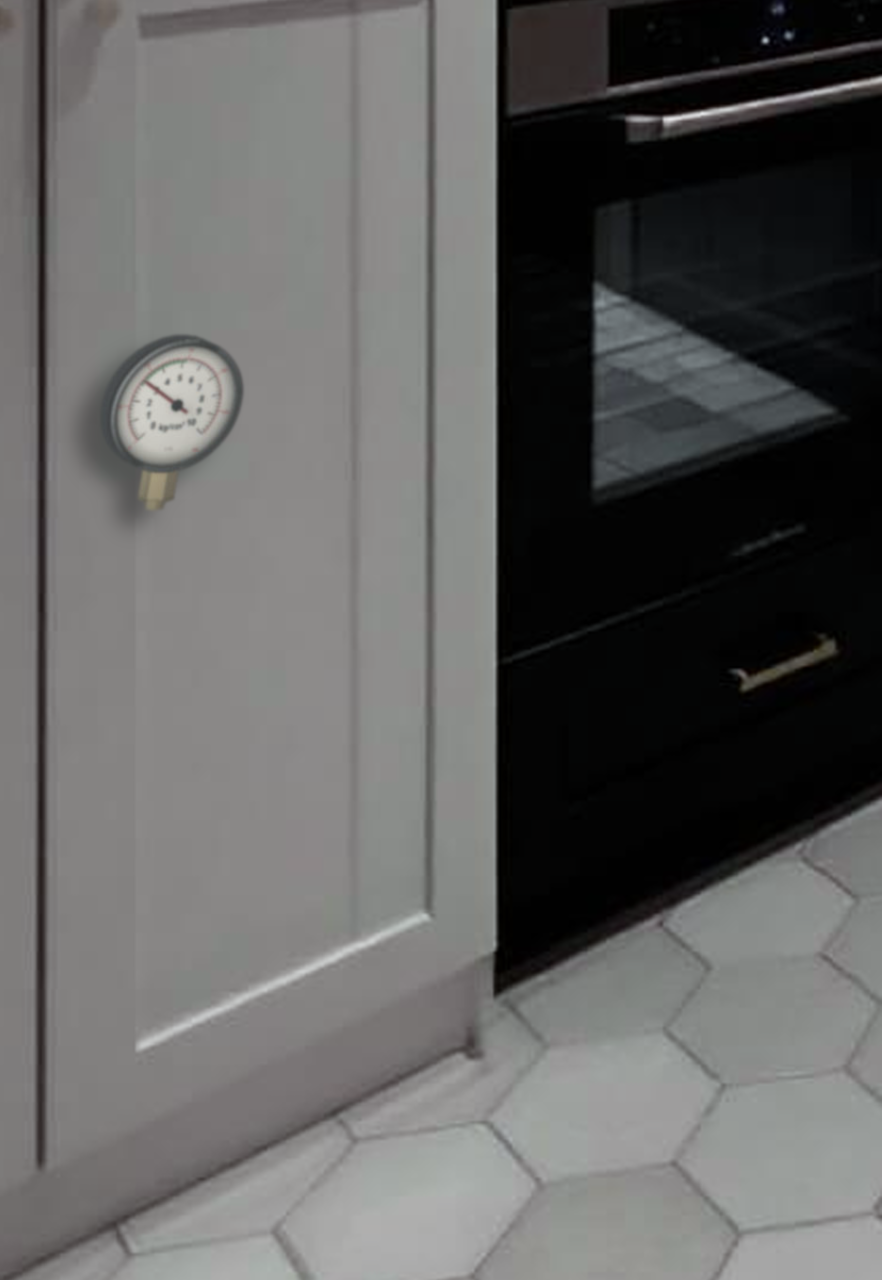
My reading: 3 kg/cm²
